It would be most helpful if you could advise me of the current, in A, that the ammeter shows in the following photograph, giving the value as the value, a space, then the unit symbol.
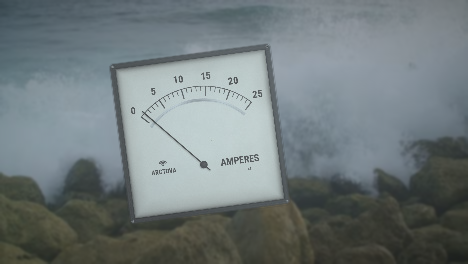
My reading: 1 A
